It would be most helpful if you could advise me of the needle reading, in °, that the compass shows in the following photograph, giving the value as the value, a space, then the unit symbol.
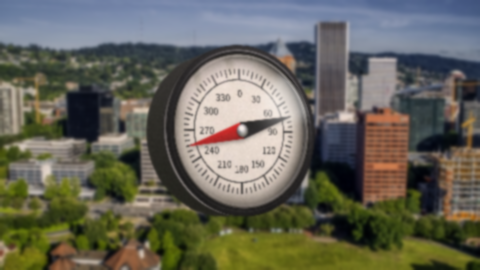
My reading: 255 °
